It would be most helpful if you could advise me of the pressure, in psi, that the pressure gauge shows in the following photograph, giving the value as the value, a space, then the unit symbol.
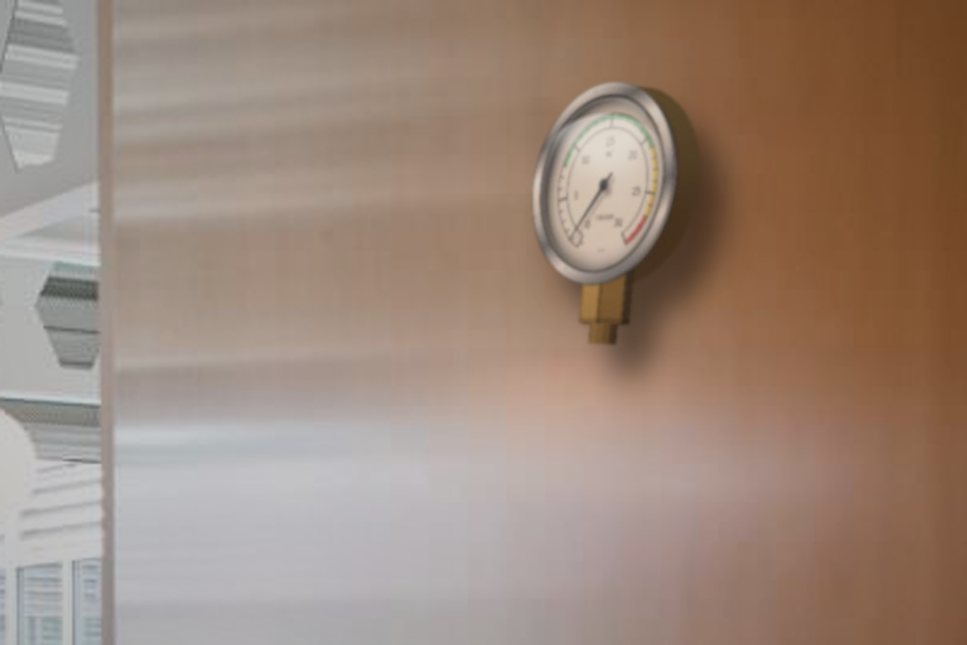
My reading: 1 psi
